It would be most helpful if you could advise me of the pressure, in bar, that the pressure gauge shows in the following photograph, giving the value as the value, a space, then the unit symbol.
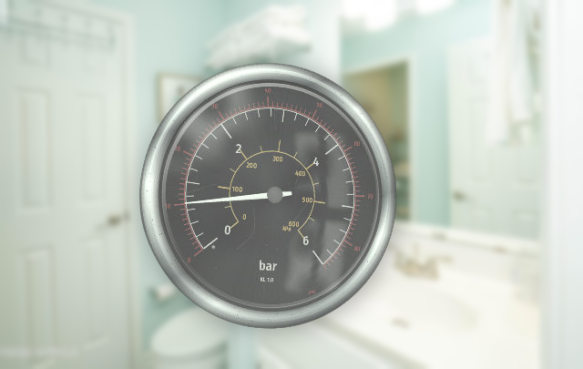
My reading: 0.7 bar
